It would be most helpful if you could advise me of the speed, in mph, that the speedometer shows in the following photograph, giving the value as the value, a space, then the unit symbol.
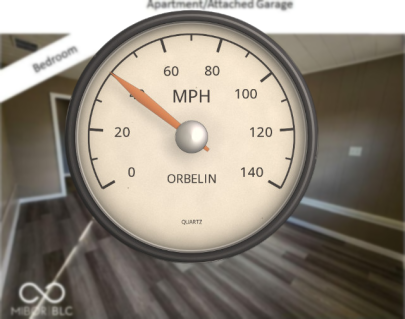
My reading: 40 mph
